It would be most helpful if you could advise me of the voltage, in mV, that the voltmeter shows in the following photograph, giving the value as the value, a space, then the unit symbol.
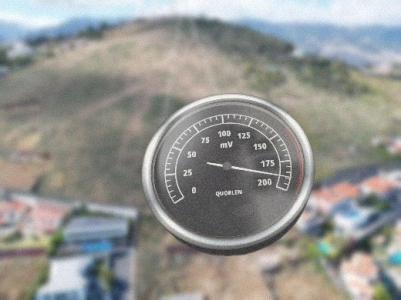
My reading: 190 mV
